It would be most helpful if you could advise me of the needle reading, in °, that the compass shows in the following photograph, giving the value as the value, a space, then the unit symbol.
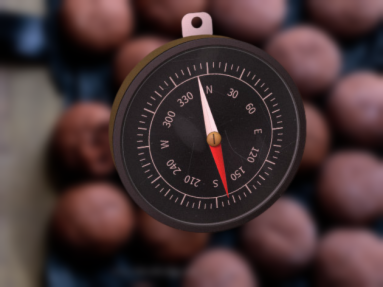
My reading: 170 °
